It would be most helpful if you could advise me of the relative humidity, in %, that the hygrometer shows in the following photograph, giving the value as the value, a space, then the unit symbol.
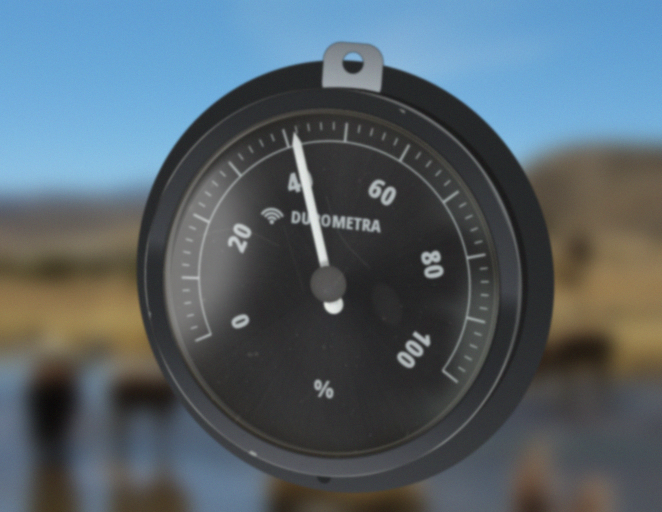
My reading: 42 %
